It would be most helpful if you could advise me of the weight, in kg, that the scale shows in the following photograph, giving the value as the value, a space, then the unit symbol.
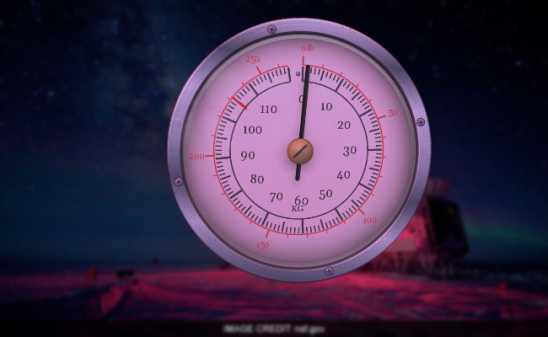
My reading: 1 kg
